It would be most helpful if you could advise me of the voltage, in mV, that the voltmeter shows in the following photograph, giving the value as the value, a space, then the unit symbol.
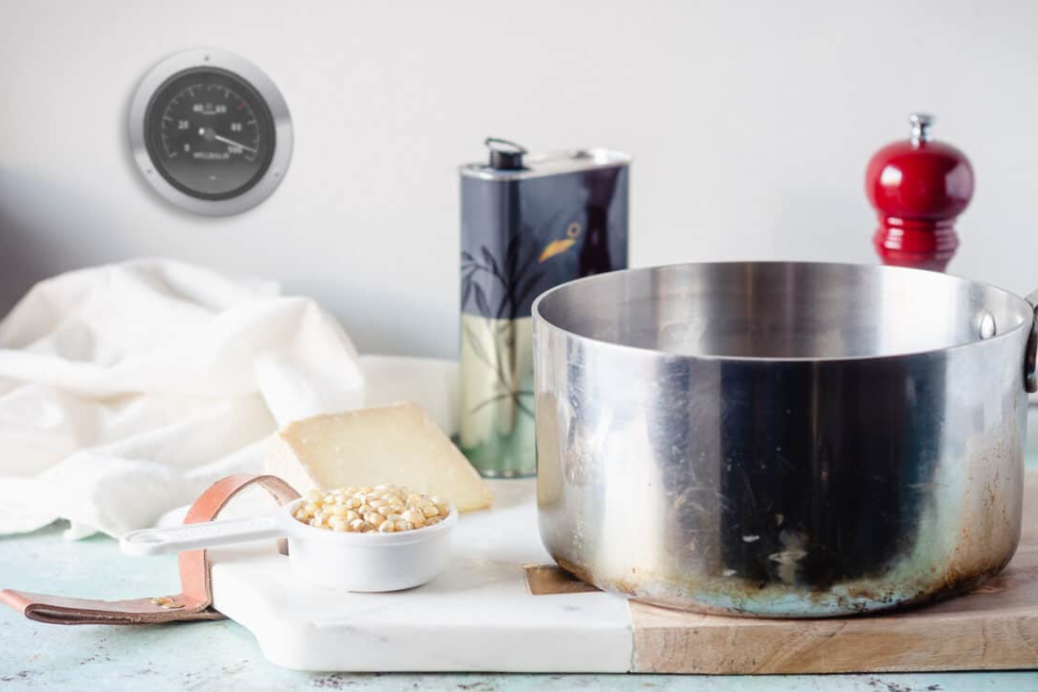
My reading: 95 mV
